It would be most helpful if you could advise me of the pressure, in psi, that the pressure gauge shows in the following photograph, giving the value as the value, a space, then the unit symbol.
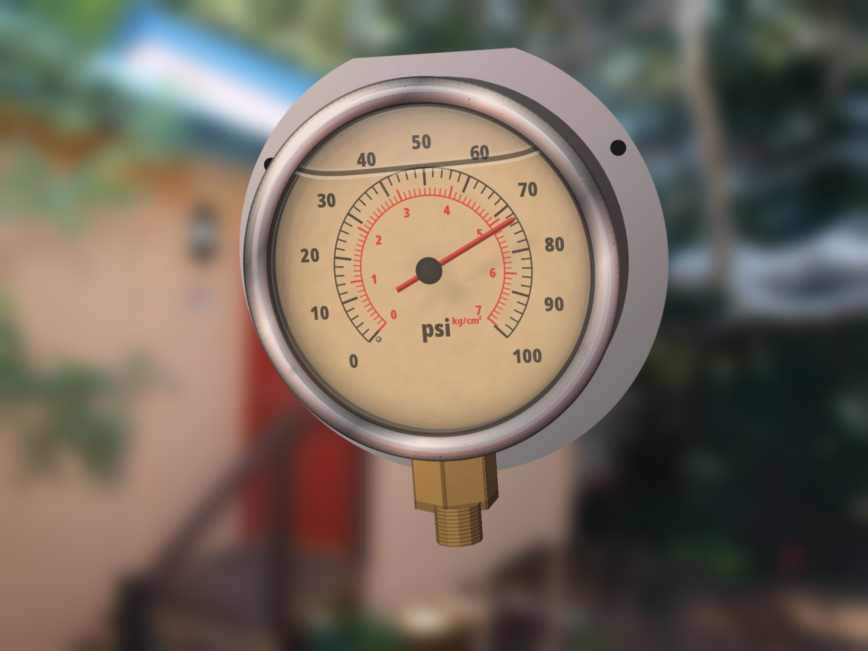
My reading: 73 psi
